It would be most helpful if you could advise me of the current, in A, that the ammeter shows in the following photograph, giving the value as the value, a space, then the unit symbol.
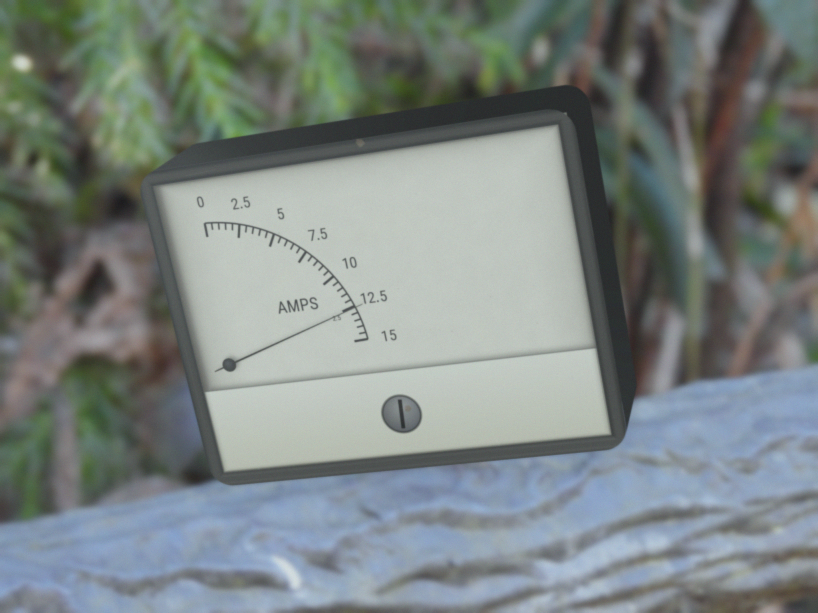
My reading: 12.5 A
